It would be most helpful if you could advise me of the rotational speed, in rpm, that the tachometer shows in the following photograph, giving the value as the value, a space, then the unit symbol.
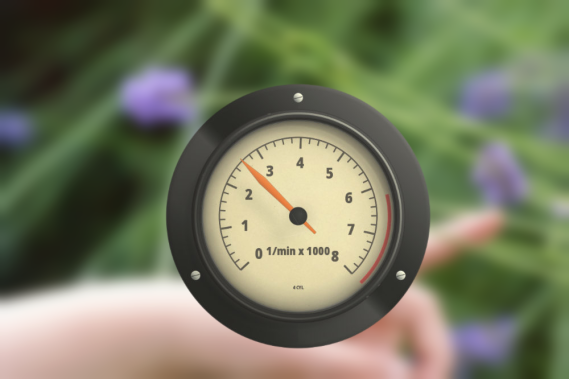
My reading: 2600 rpm
